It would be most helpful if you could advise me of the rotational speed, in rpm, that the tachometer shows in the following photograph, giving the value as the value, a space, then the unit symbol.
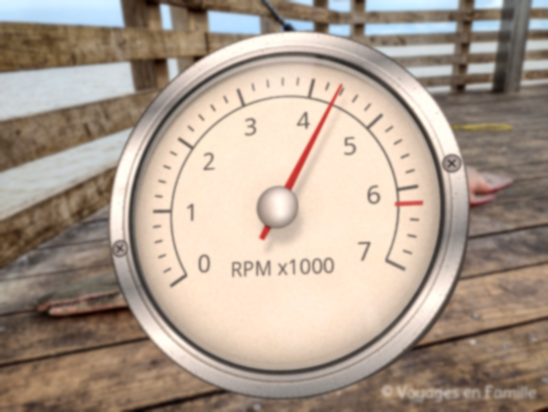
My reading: 4400 rpm
